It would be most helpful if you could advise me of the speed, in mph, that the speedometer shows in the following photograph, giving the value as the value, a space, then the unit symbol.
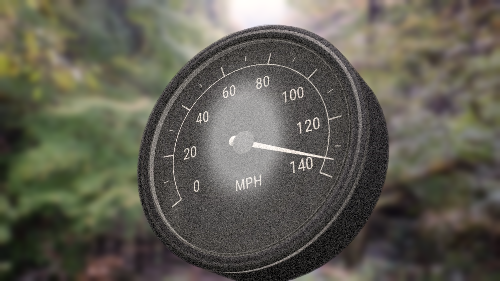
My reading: 135 mph
